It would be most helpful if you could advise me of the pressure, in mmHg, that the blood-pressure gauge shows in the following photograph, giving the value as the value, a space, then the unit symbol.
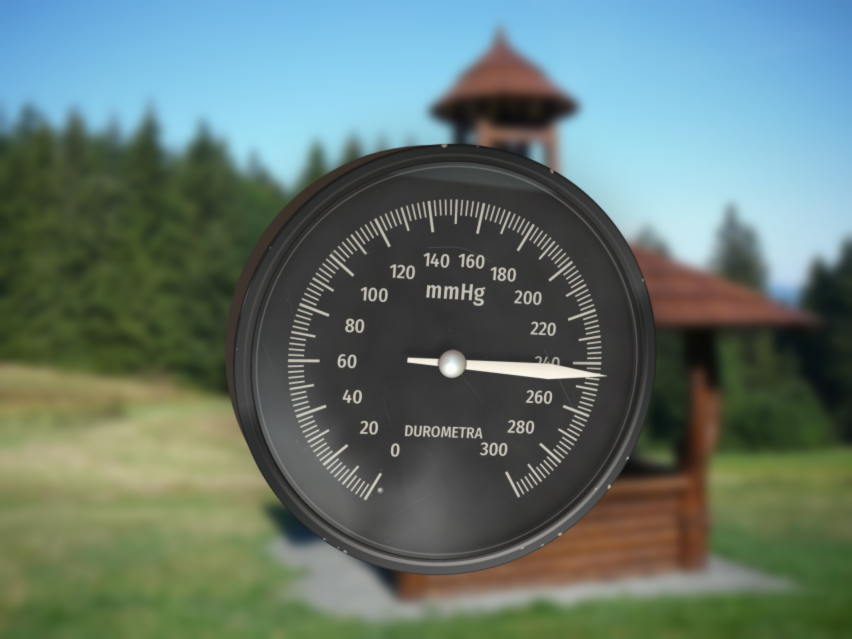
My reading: 244 mmHg
